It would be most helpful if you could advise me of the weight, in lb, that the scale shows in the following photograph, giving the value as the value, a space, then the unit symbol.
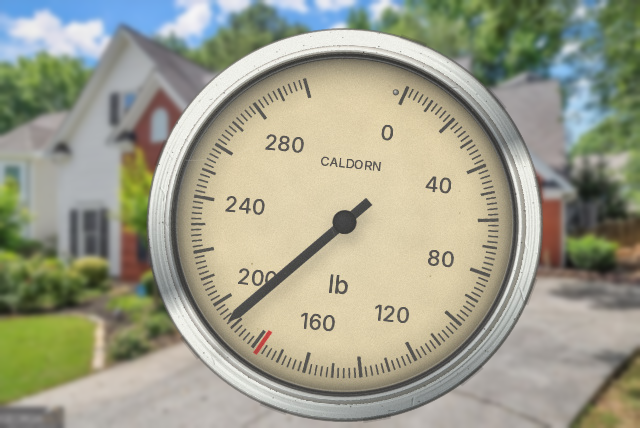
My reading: 192 lb
